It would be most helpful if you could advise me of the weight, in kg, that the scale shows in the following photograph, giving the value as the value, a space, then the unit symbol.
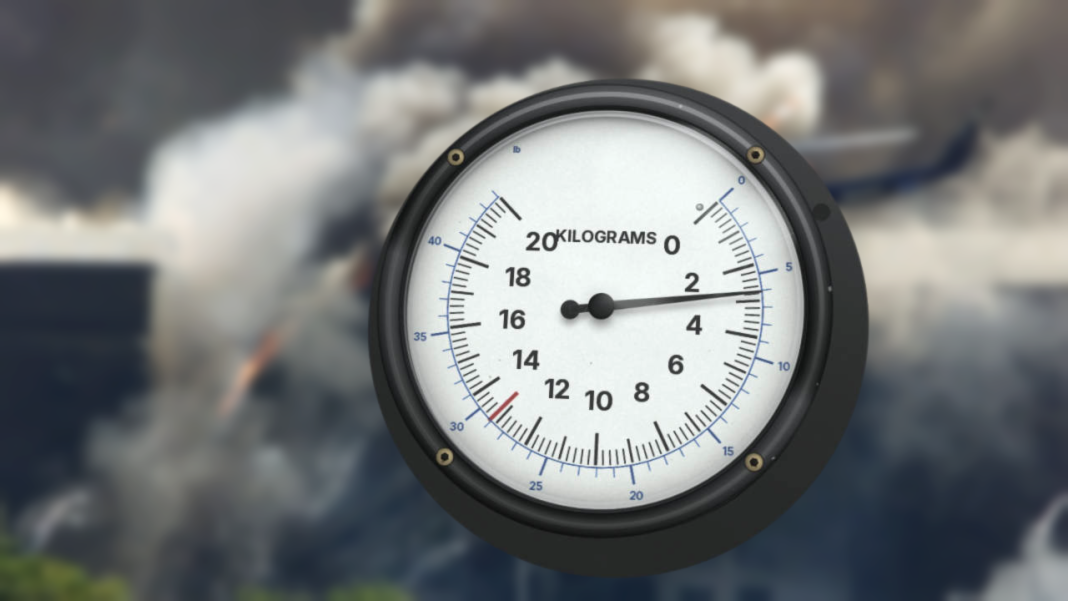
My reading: 2.8 kg
